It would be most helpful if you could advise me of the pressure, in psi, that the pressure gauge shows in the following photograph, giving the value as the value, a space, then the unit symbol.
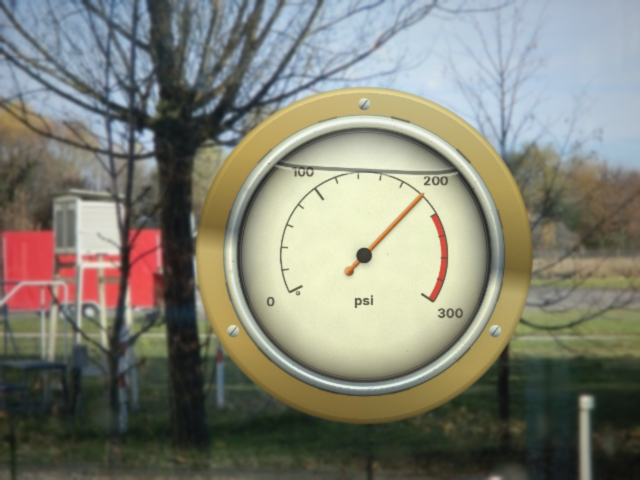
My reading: 200 psi
